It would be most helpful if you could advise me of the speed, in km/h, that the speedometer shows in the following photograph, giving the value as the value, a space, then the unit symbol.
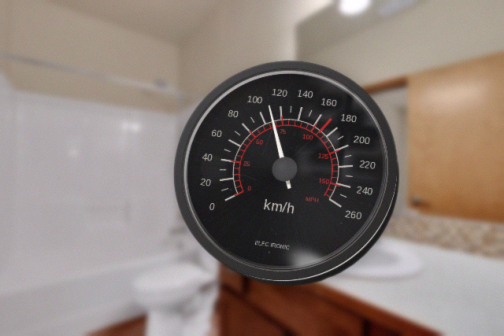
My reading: 110 km/h
